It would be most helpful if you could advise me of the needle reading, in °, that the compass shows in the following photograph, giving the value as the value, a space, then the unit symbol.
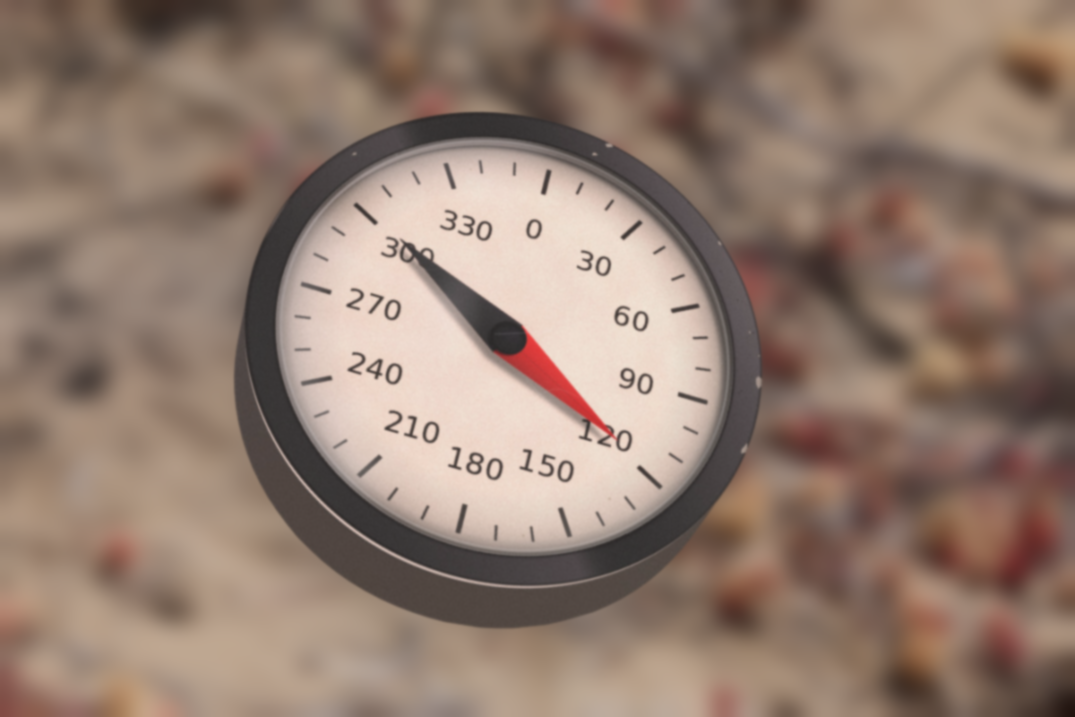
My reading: 120 °
